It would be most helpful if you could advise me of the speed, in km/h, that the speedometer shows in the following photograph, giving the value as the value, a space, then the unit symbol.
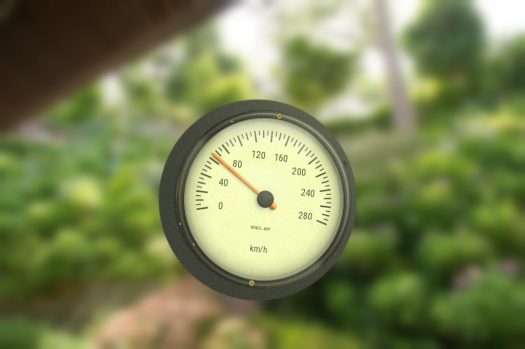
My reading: 65 km/h
